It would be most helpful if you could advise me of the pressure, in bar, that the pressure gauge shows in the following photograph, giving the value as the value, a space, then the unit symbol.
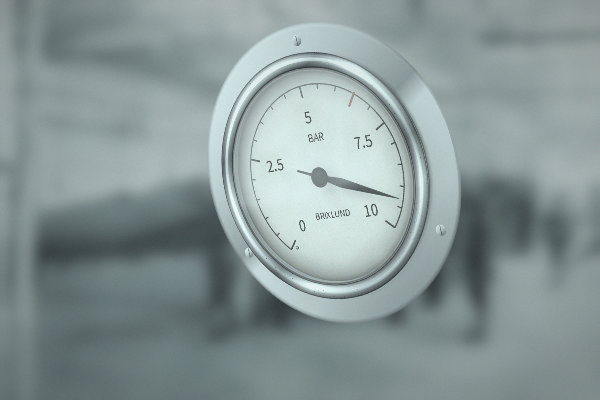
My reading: 9.25 bar
